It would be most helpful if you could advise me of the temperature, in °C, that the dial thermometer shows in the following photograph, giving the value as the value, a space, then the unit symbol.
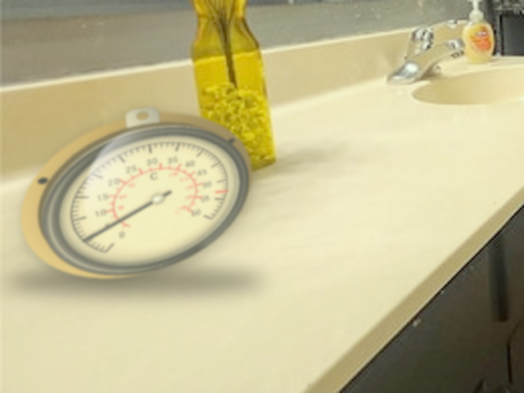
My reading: 5 °C
